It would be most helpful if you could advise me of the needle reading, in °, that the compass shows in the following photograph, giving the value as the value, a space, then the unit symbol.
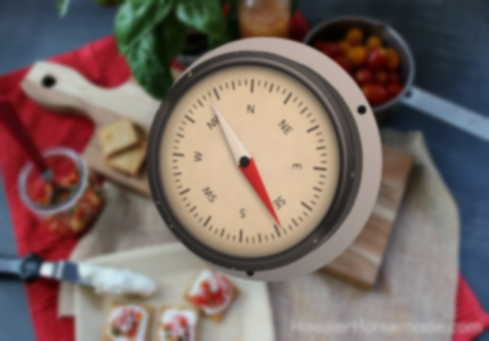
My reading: 145 °
